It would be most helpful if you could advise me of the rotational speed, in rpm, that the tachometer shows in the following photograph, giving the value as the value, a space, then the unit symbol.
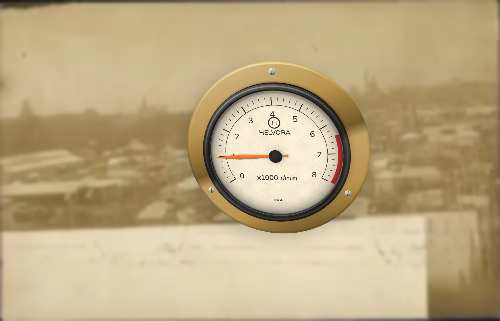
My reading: 1000 rpm
